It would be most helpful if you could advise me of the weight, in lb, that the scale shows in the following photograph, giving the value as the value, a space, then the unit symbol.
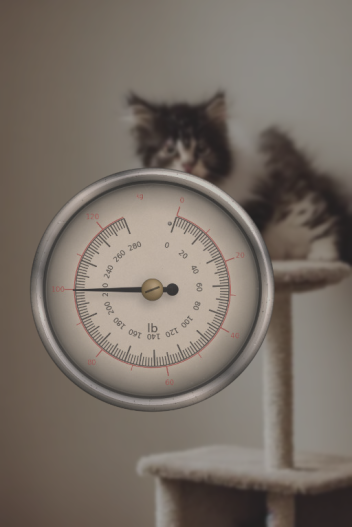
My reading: 220 lb
